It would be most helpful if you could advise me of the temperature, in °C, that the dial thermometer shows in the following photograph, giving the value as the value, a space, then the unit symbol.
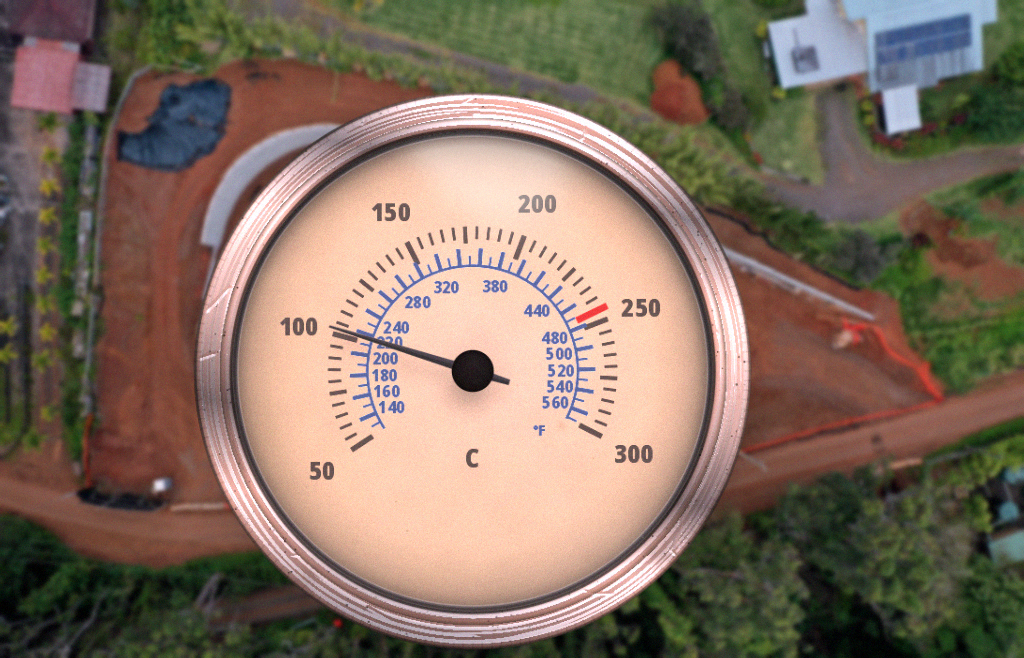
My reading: 102.5 °C
